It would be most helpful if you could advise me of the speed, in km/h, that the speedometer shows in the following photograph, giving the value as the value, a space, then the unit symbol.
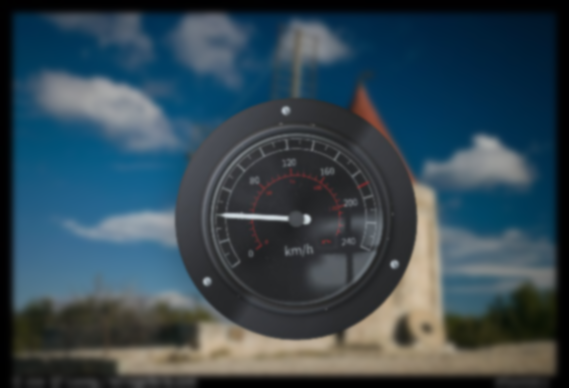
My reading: 40 km/h
